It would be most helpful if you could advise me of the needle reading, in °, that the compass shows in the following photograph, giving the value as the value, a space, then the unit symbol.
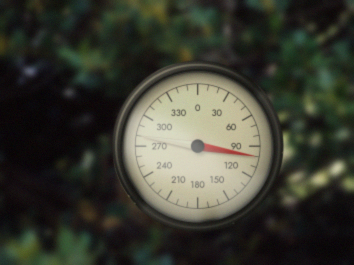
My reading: 100 °
